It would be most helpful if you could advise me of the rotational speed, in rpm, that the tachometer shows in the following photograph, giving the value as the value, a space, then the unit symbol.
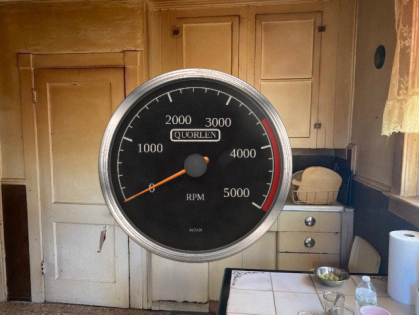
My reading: 0 rpm
